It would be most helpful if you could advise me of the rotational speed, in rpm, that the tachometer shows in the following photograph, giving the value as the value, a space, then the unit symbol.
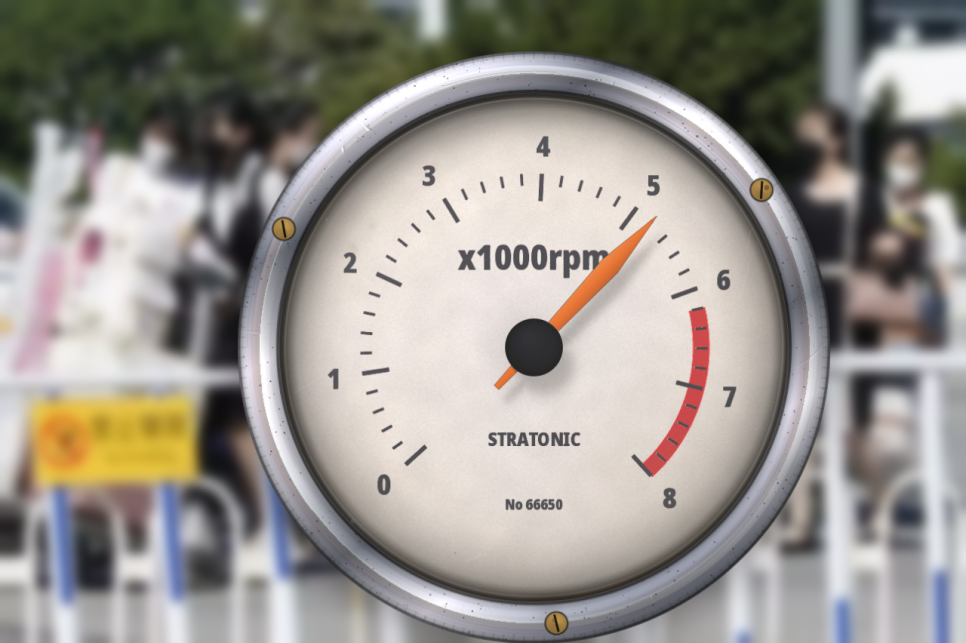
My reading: 5200 rpm
